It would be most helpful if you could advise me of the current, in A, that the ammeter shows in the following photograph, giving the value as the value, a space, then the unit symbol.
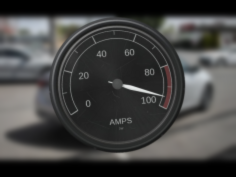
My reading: 95 A
